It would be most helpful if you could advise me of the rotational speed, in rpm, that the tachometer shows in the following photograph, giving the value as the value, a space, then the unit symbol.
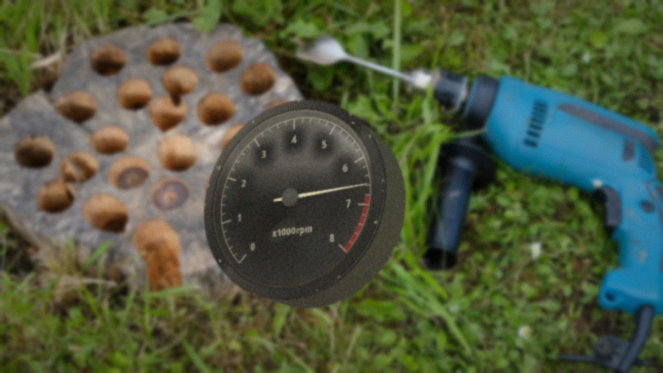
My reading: 6600 rpm
